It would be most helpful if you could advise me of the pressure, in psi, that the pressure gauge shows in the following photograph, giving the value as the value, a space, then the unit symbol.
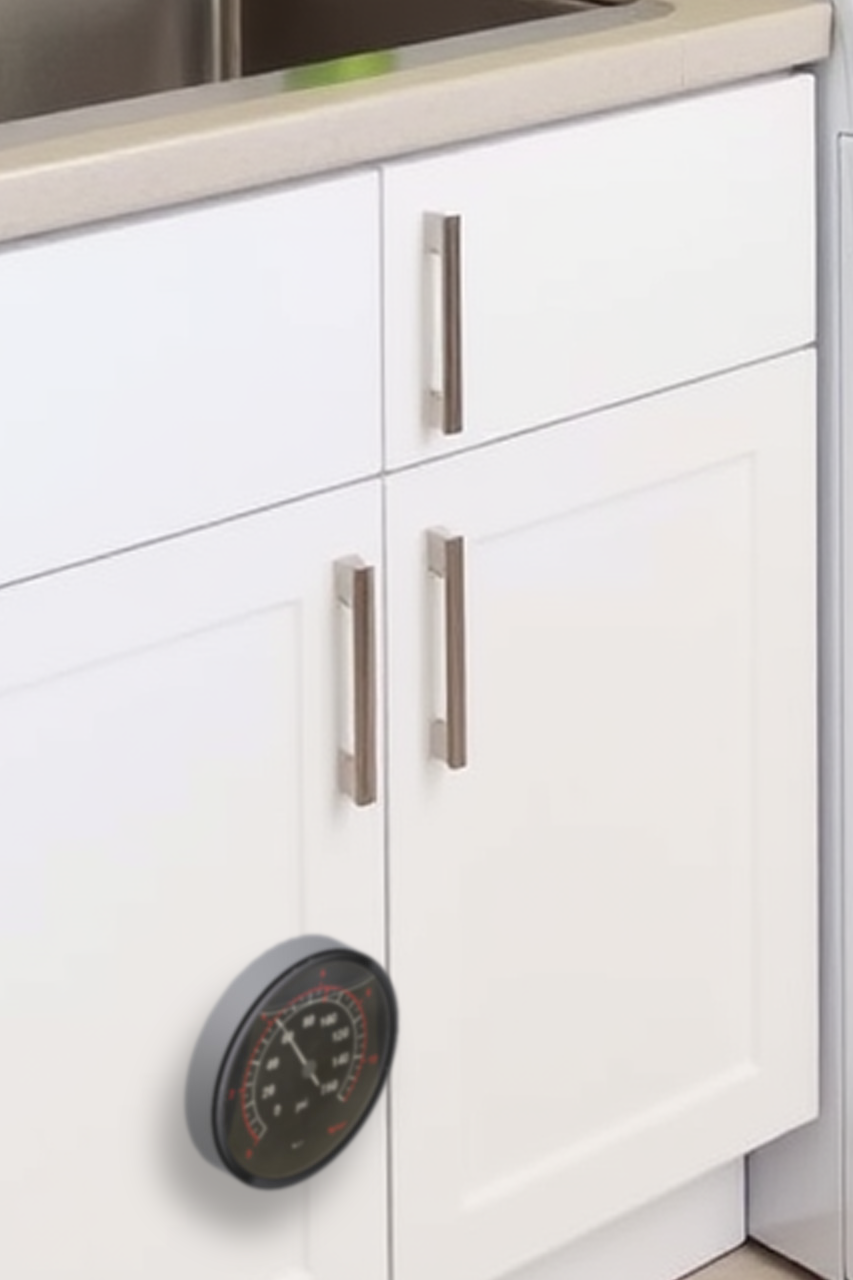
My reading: 60 psi
